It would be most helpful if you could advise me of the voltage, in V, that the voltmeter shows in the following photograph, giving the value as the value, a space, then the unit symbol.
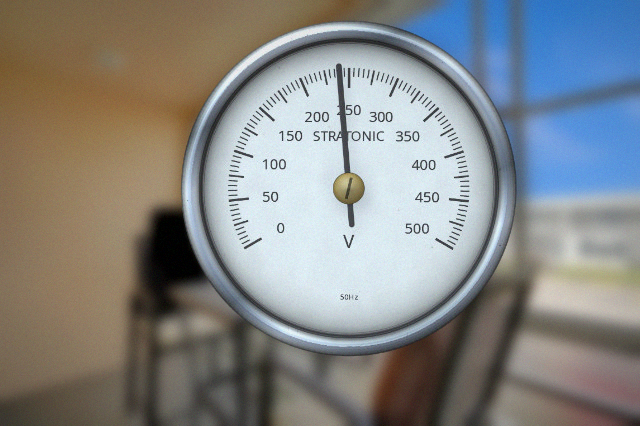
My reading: 240 V
